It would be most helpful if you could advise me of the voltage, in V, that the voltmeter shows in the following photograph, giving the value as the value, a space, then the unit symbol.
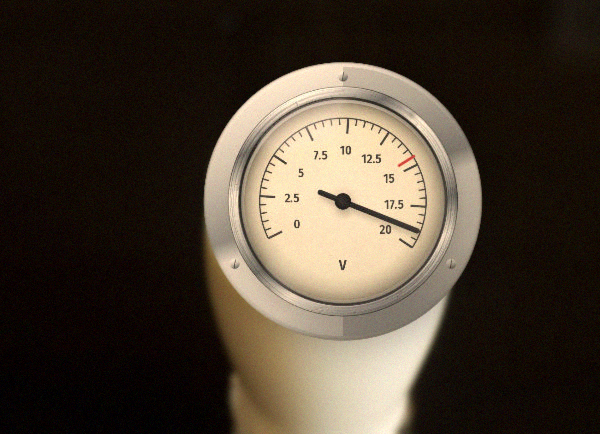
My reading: 19 V
